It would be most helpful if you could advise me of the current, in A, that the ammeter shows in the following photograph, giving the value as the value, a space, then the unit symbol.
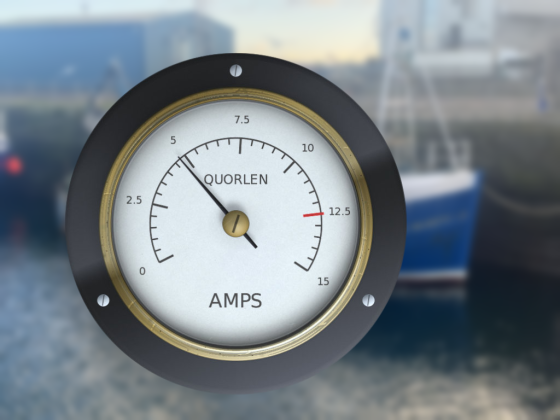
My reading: 4.75 A
